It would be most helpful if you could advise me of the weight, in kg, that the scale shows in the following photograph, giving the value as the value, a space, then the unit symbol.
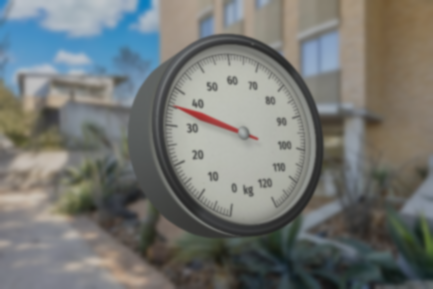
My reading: 35 kg
